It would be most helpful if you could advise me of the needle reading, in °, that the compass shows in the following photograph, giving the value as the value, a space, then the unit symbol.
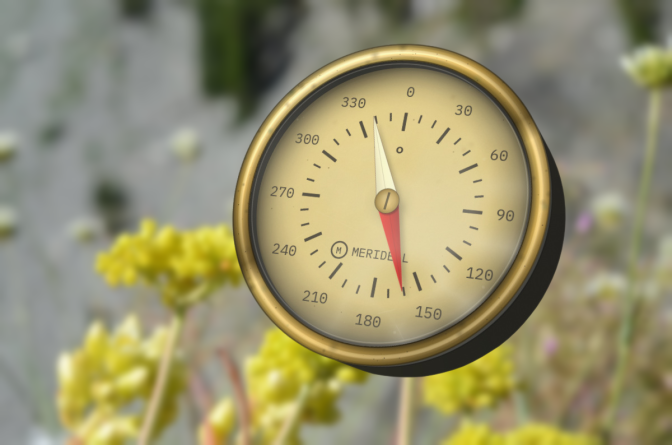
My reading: 160 °
